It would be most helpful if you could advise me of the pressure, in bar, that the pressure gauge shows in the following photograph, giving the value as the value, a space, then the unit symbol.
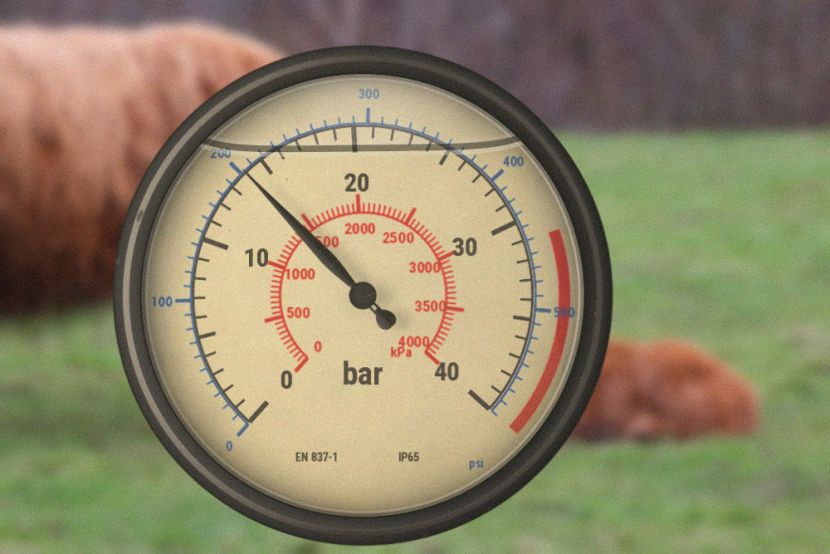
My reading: 14 bar
